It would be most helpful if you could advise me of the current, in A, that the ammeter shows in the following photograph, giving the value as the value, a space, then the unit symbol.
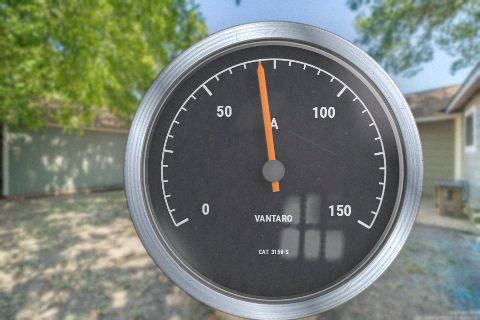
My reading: 70 A
